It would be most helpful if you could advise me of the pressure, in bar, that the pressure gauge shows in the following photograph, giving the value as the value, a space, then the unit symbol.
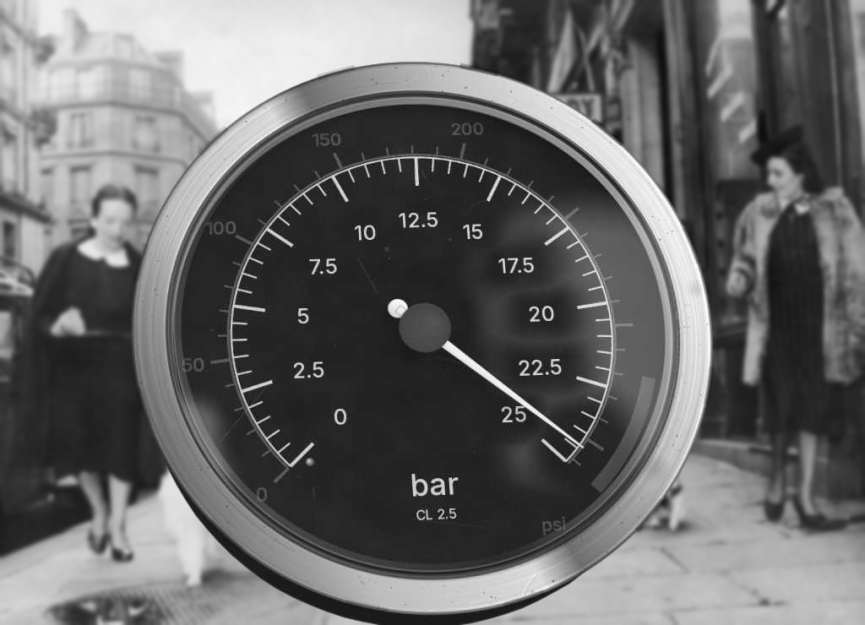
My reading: 24.5 bar
